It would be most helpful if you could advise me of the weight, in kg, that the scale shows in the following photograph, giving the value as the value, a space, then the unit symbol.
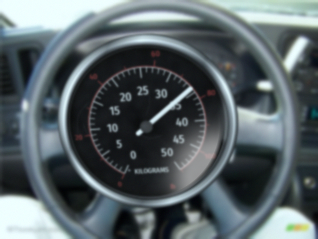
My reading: 34 kg
